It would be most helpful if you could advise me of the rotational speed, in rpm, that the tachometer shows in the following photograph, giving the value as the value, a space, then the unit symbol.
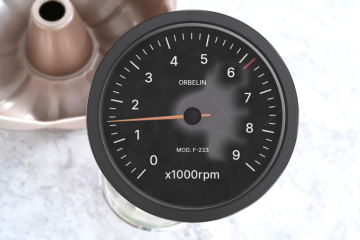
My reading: 1500 rpm
